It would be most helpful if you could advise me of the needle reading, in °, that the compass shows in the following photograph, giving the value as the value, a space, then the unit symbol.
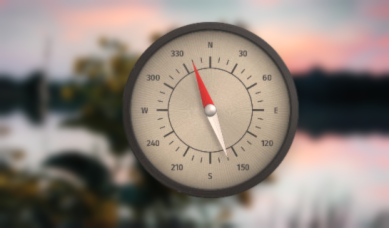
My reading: 340 °
